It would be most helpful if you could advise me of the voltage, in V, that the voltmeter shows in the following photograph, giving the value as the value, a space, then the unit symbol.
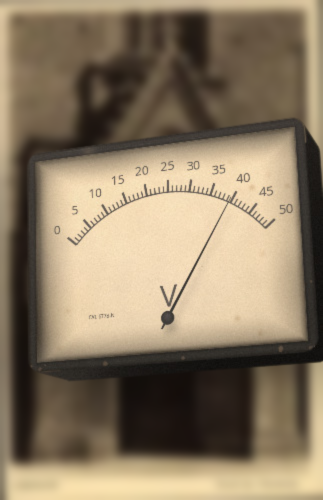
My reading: 40 V
